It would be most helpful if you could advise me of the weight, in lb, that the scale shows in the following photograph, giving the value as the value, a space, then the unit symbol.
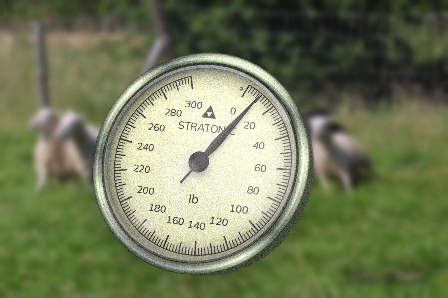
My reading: 10 lb
